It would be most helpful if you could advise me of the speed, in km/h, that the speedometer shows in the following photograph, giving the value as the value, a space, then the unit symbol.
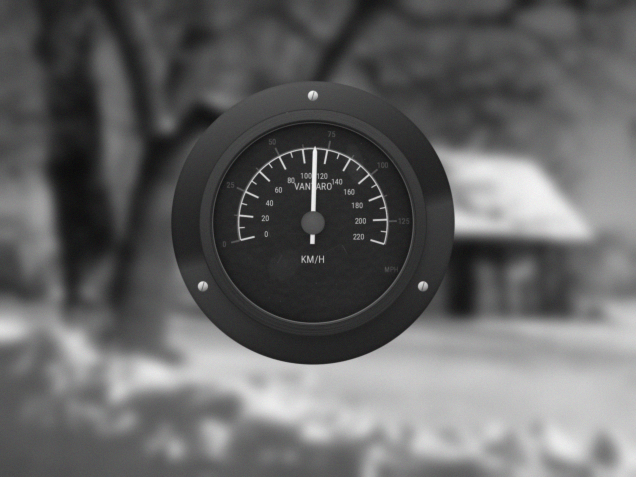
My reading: 110 km/h
